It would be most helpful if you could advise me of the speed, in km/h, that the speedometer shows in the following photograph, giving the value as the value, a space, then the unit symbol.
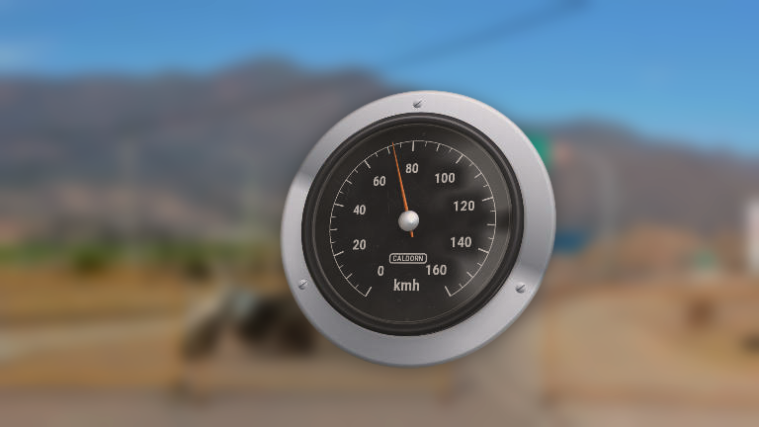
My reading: 72.5 km/h
